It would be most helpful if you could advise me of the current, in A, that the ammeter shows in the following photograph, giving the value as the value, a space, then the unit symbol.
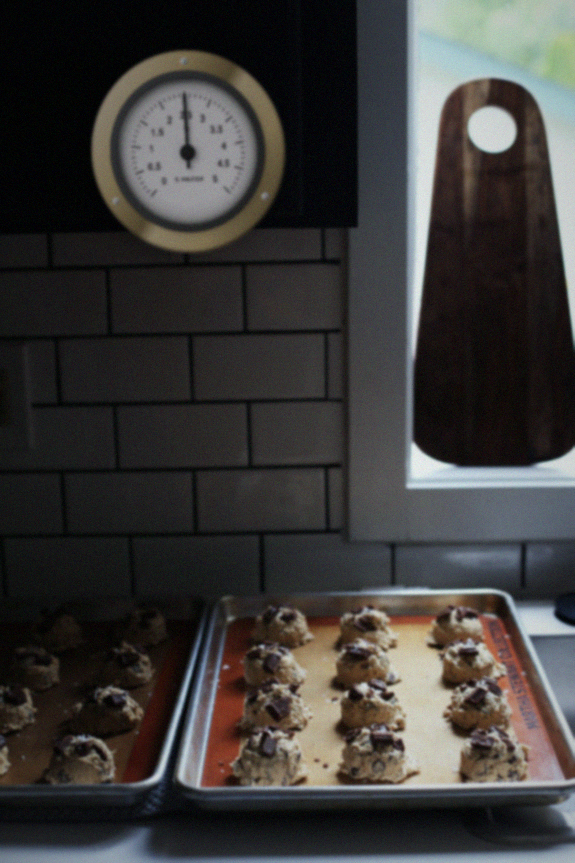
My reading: 2.5 A
